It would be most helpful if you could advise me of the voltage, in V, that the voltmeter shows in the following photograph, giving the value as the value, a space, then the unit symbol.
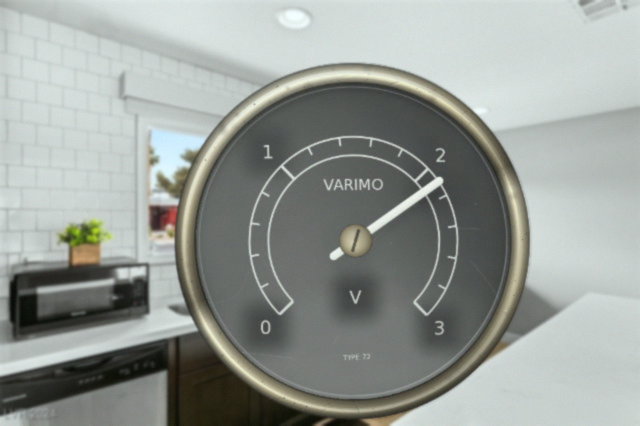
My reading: 2.1 V
